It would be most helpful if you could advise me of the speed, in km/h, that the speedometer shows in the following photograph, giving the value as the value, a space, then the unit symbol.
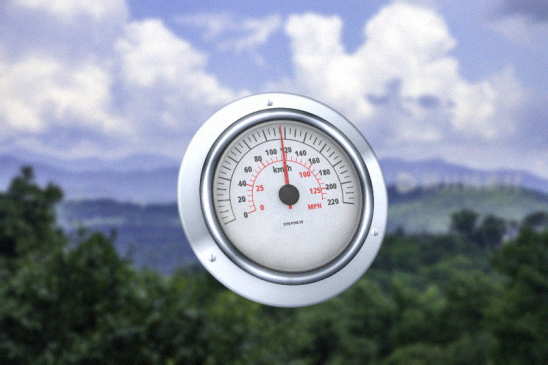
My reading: 115 km/h
